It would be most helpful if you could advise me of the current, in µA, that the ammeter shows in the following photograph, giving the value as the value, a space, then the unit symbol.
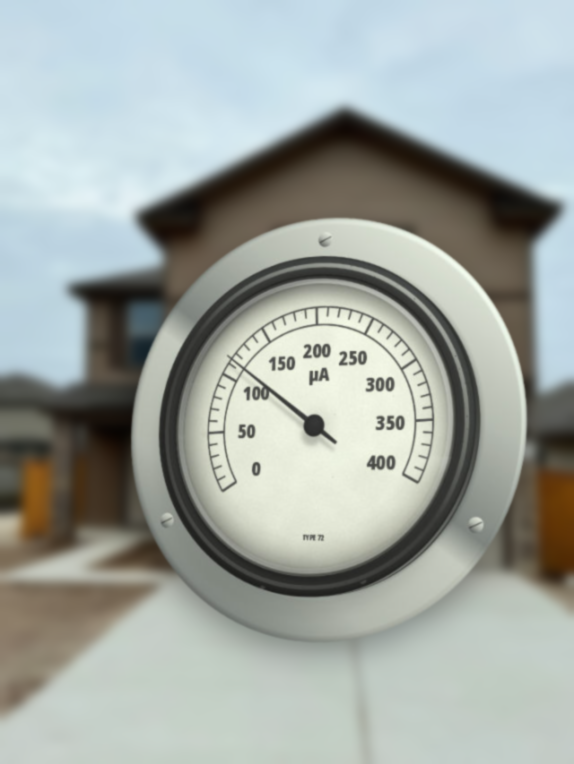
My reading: 115 µA
